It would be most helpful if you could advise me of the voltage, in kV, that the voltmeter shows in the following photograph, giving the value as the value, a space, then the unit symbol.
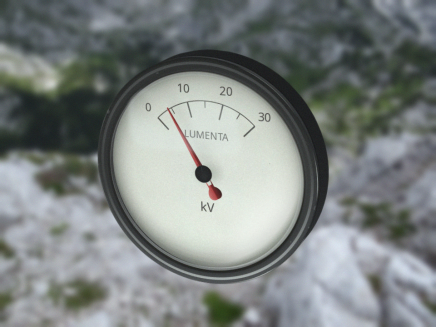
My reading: 5 kV
